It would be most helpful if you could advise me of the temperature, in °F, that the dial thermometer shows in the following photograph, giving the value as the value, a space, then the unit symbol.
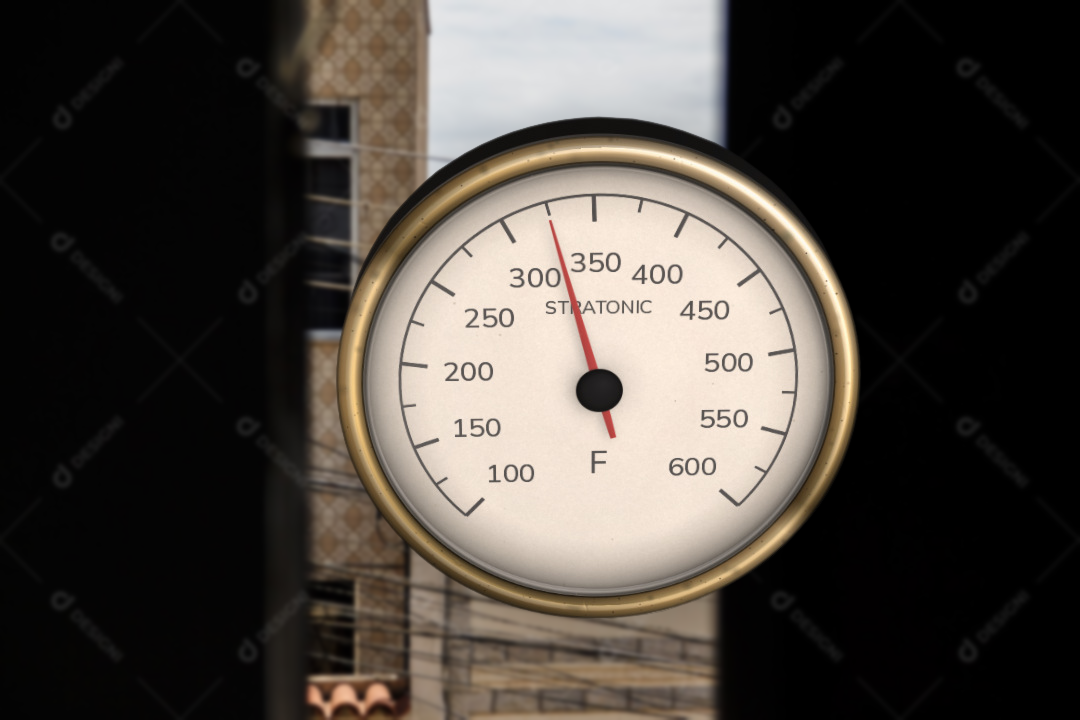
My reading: 325 °F
